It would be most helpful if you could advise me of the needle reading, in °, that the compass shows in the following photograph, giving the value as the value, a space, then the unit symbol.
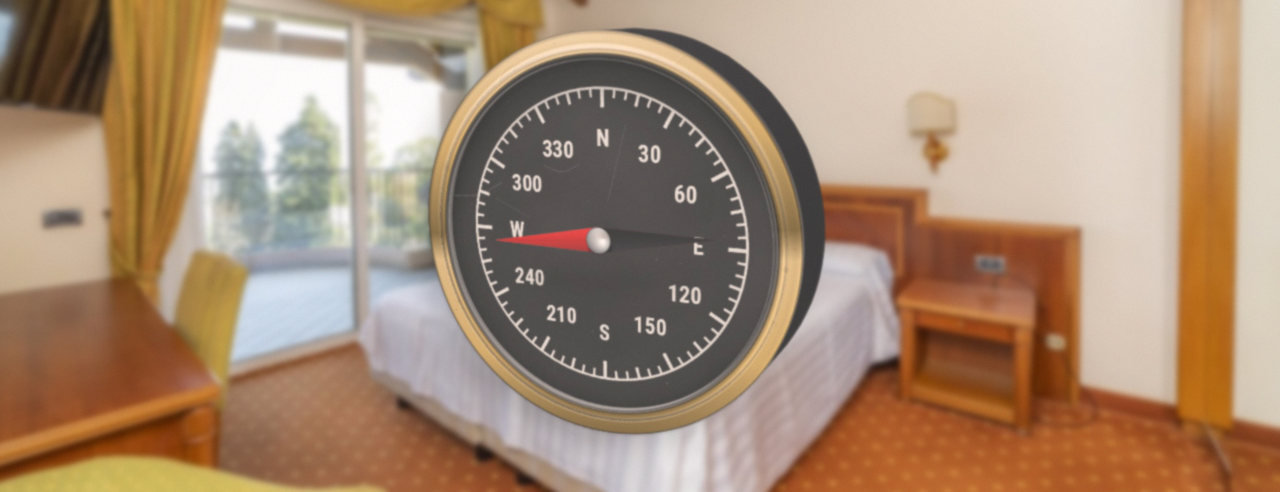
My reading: 265 °
